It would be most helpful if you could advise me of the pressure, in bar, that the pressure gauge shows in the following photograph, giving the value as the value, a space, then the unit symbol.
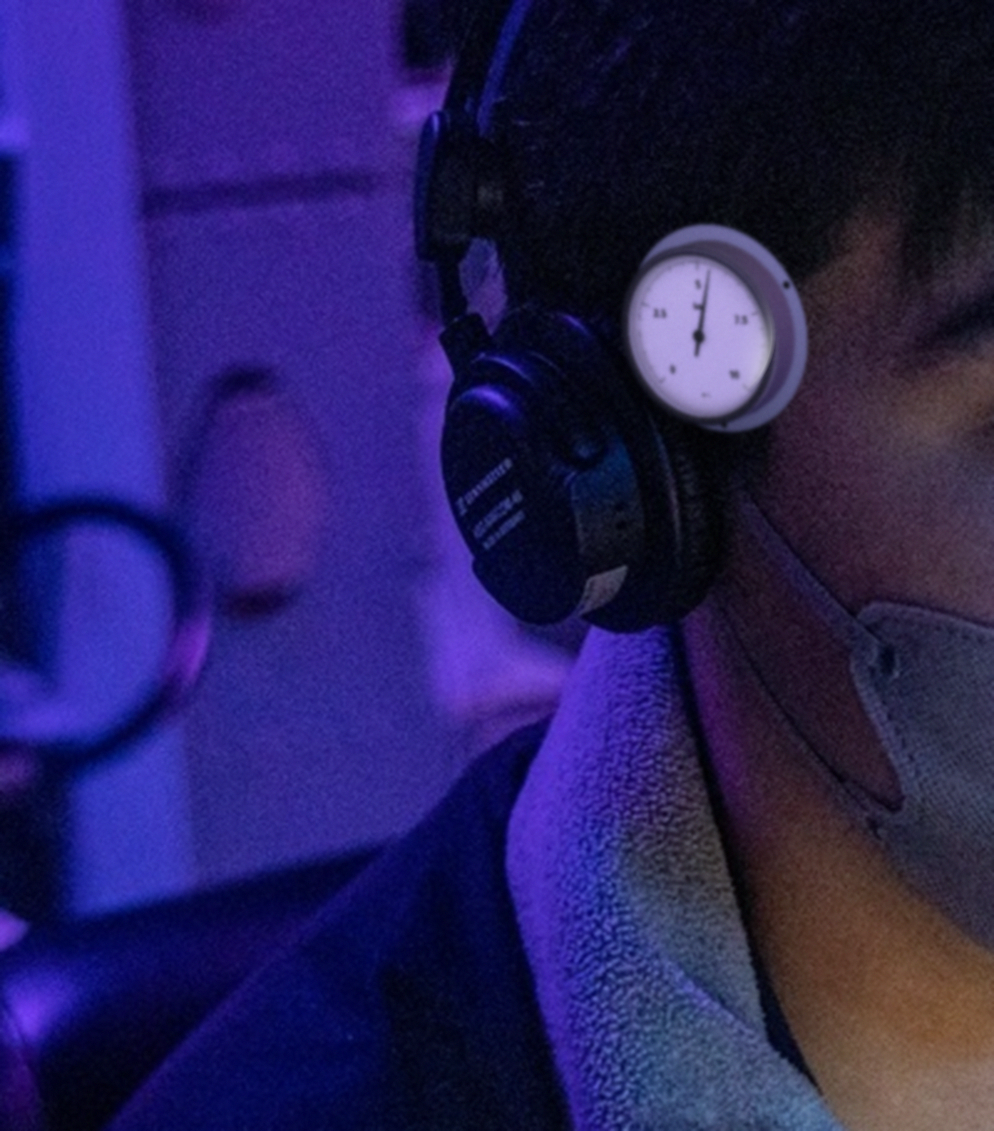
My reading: 5.5 bar
